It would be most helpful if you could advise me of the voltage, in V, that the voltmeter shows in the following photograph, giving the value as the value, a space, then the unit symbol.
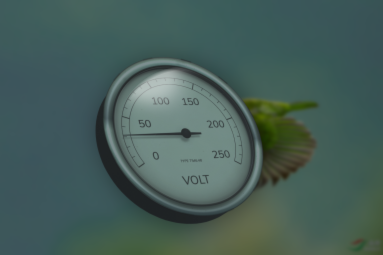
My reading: 30 V
